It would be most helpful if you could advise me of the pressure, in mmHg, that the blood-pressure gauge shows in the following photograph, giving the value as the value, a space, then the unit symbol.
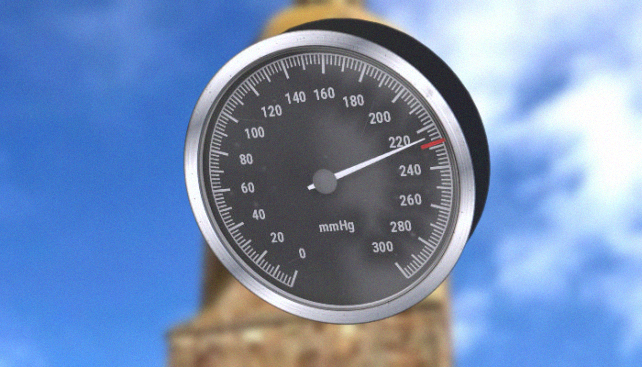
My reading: 224 mmHg
